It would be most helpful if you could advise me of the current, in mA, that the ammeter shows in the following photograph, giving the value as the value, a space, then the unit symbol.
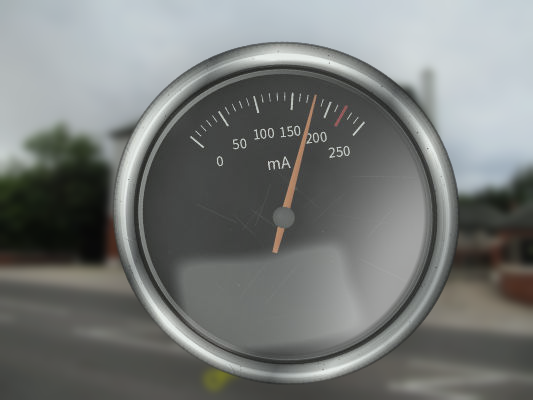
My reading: 180 mA
